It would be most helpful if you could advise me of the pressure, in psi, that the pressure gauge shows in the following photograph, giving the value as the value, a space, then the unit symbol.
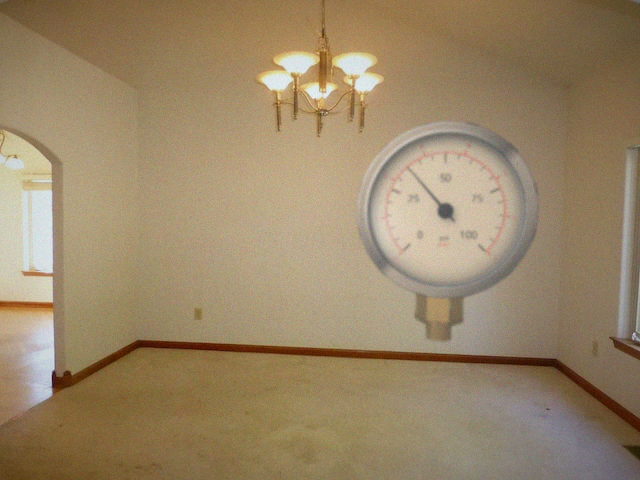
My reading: 35 psi
